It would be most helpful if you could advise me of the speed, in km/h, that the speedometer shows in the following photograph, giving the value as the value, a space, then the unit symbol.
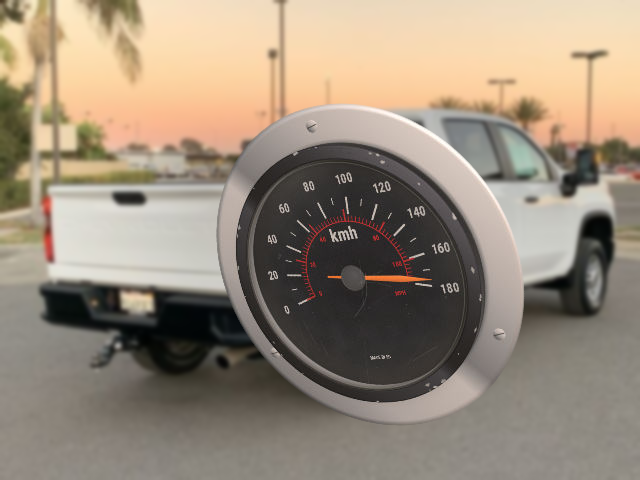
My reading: 175 km/h
